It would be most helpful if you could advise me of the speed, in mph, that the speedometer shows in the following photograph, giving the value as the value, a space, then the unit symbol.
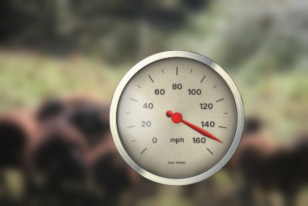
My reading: 150 mph
